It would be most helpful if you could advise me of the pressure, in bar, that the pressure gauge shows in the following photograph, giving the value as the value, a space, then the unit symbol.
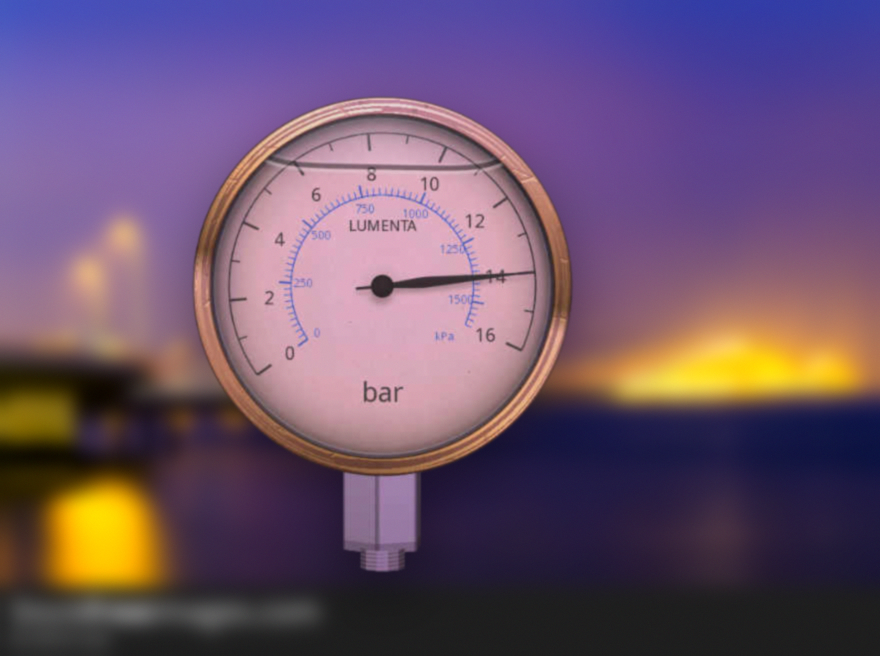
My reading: 14 bar
